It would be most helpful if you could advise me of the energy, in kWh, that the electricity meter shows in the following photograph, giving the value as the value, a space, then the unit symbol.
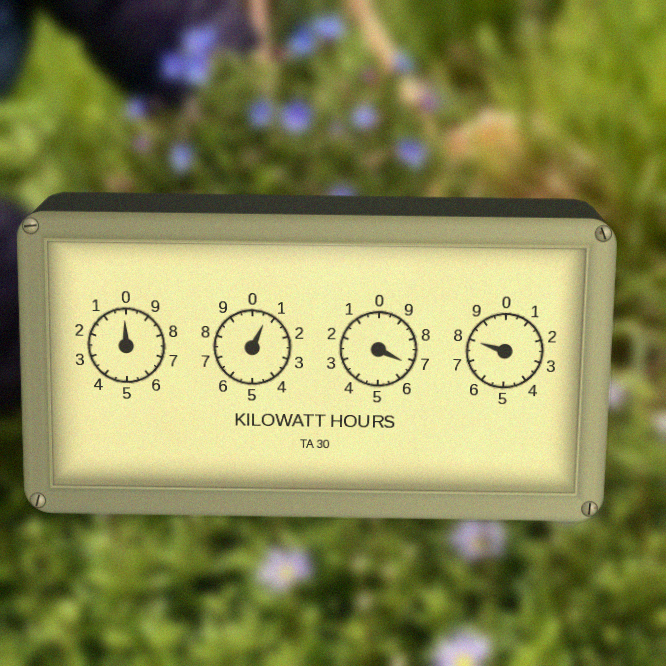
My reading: 68 kWh
